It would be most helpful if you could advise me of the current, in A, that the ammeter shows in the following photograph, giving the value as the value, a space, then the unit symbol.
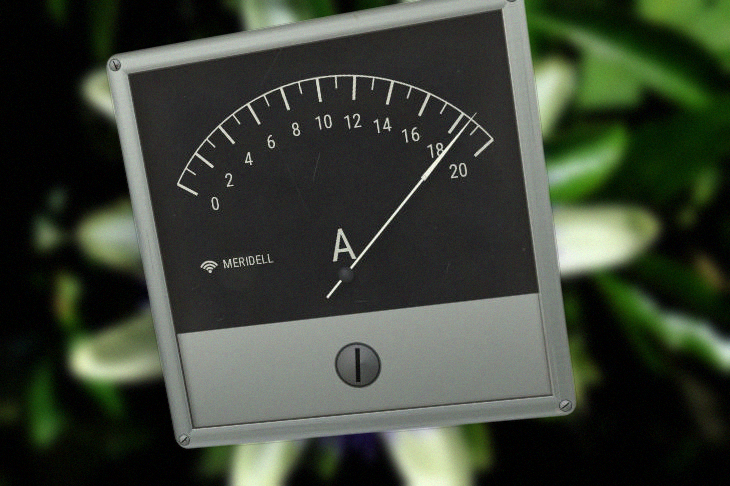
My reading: 18.5 A
